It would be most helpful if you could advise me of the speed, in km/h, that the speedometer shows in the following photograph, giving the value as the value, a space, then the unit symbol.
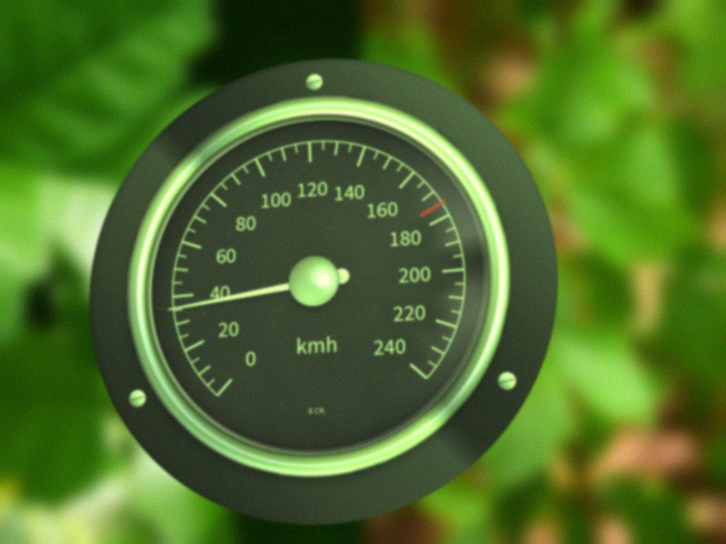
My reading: 35 km/h
